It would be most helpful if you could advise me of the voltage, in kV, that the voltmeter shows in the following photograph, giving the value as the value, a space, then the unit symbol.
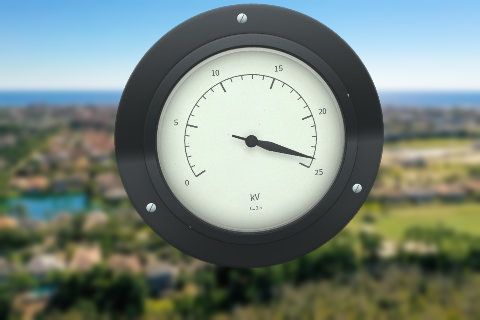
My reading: 24 kV
